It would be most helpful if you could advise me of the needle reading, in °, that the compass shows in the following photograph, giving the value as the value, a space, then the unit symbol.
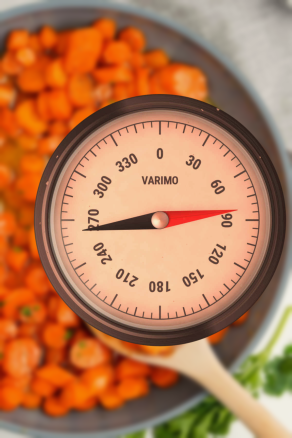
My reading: 82.5 °
